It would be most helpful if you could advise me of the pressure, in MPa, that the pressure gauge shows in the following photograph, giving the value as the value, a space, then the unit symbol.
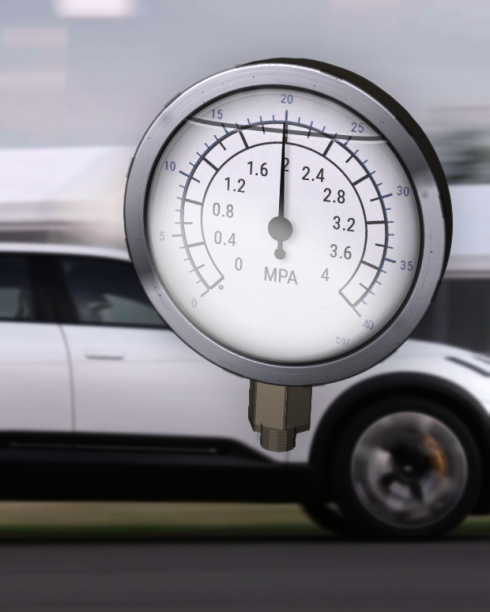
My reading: 2 MPa
